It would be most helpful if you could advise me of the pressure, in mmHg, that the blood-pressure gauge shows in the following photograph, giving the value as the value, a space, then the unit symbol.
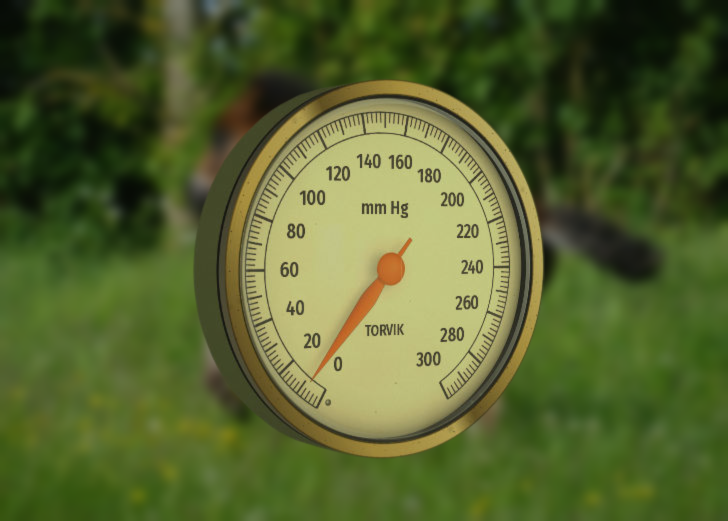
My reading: 10 mmHg
